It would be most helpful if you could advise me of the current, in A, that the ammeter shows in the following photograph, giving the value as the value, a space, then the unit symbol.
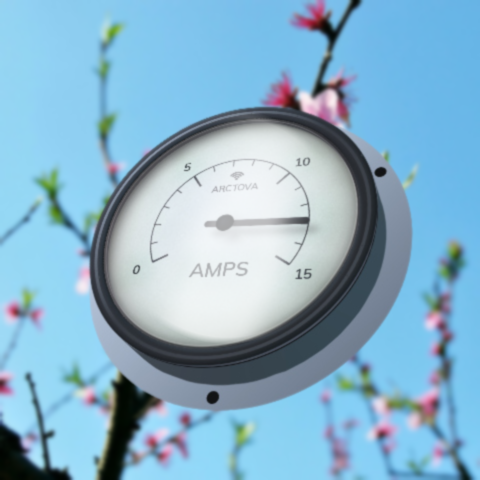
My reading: 13 A
